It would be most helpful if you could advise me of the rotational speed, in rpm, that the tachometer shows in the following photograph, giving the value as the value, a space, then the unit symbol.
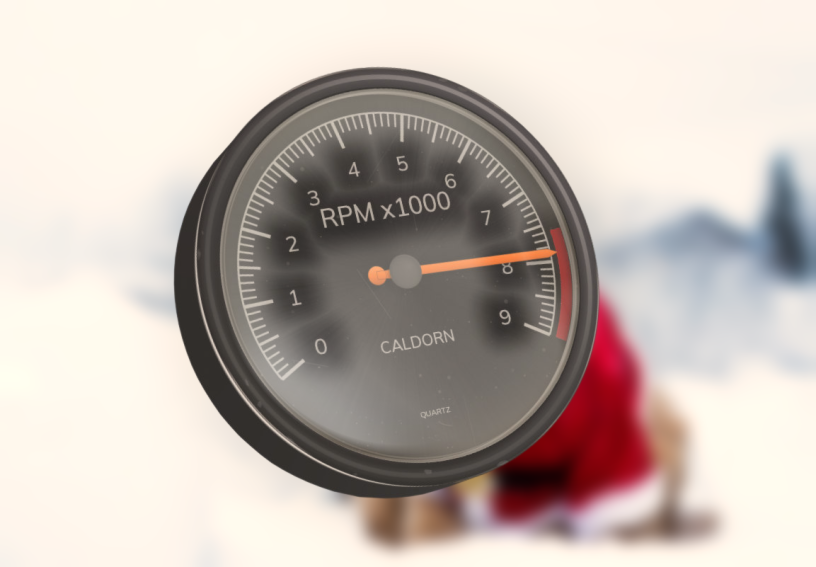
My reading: 7900 rpm
